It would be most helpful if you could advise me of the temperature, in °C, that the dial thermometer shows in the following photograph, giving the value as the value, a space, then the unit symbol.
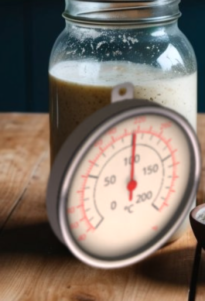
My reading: 100 °C
